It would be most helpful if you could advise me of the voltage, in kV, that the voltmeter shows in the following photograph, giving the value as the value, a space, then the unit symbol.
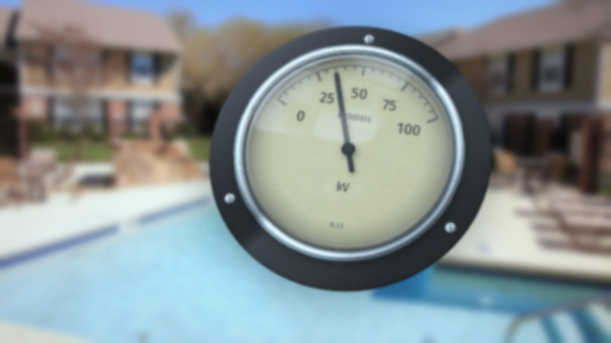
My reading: 35 kV
